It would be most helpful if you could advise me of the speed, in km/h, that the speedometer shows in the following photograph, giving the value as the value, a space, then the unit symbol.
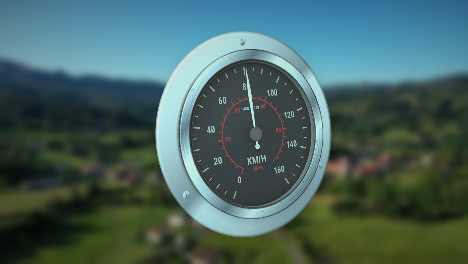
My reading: 80 km/h
